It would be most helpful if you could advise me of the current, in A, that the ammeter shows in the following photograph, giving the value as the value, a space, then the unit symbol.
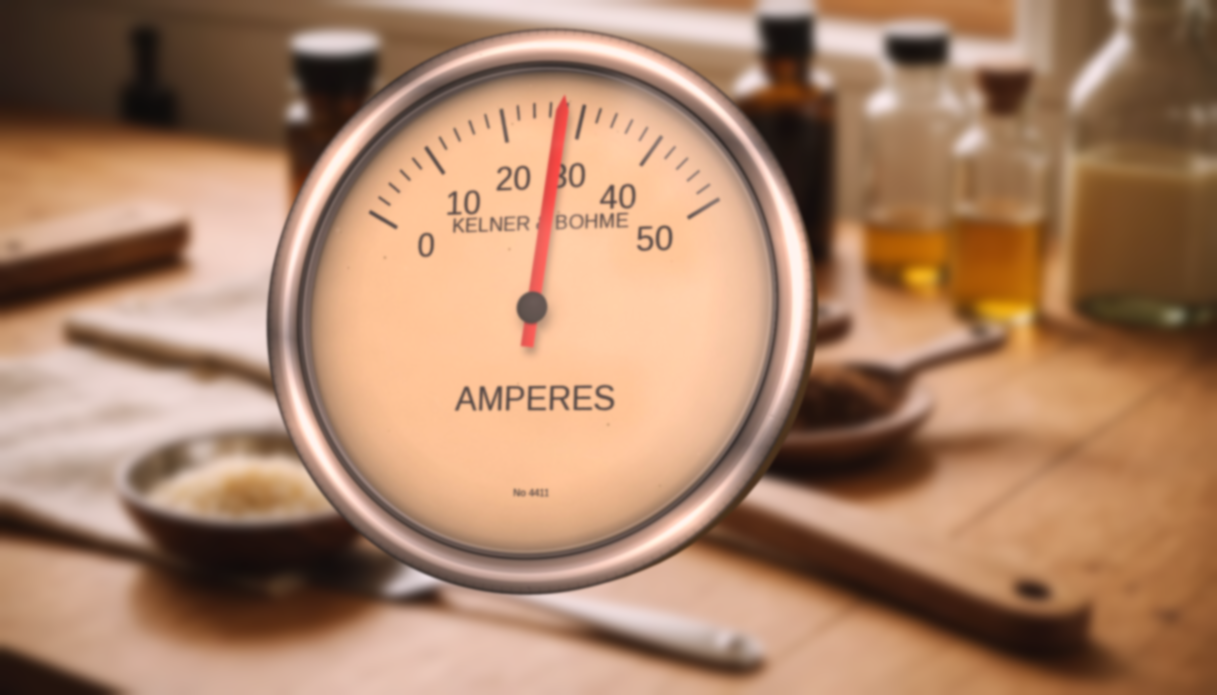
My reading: 28 A
